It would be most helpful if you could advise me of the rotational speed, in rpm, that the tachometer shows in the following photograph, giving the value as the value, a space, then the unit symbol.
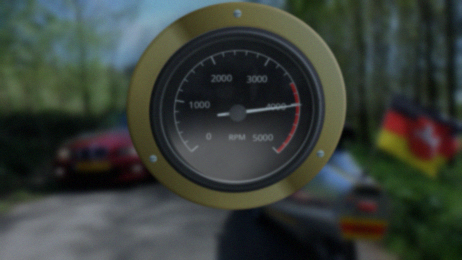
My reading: 4000 rpm
